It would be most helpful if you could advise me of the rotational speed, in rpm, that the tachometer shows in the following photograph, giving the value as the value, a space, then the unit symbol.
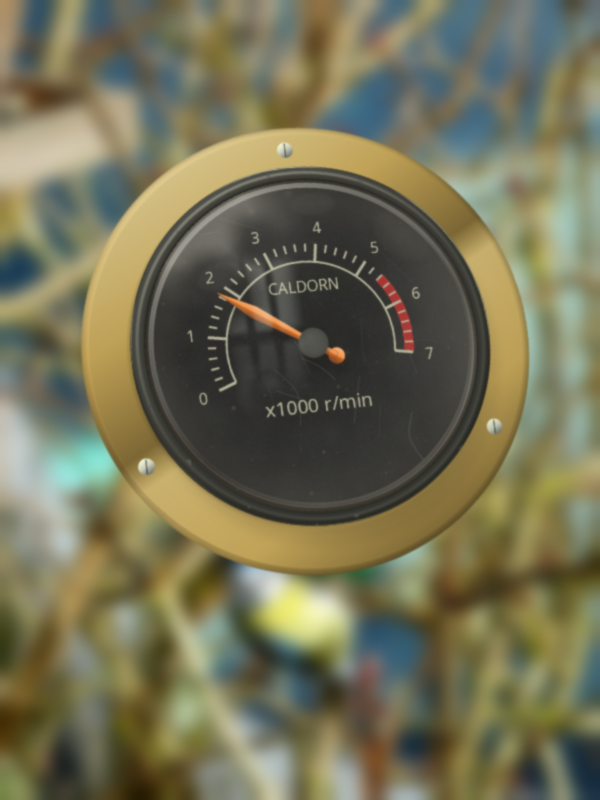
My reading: 1800 rpm
